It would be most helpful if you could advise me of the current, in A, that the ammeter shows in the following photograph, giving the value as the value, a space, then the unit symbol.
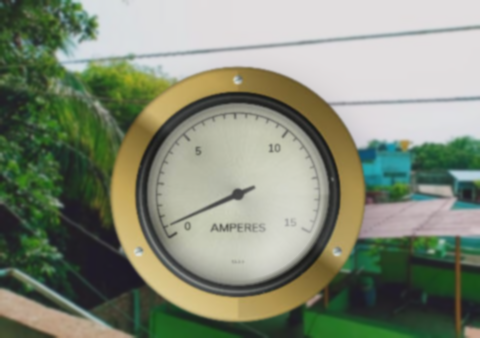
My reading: 0.5 A
